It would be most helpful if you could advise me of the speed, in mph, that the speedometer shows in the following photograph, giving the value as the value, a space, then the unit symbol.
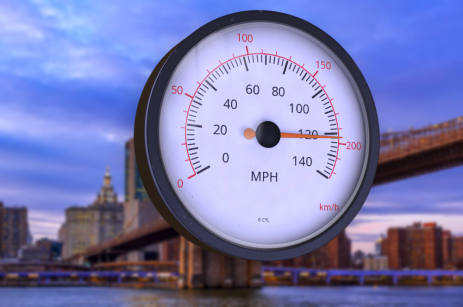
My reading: 122 mph
